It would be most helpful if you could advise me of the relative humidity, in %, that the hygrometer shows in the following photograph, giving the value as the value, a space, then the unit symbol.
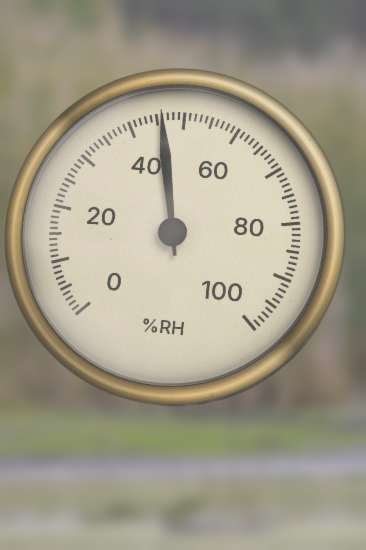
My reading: 46 %
